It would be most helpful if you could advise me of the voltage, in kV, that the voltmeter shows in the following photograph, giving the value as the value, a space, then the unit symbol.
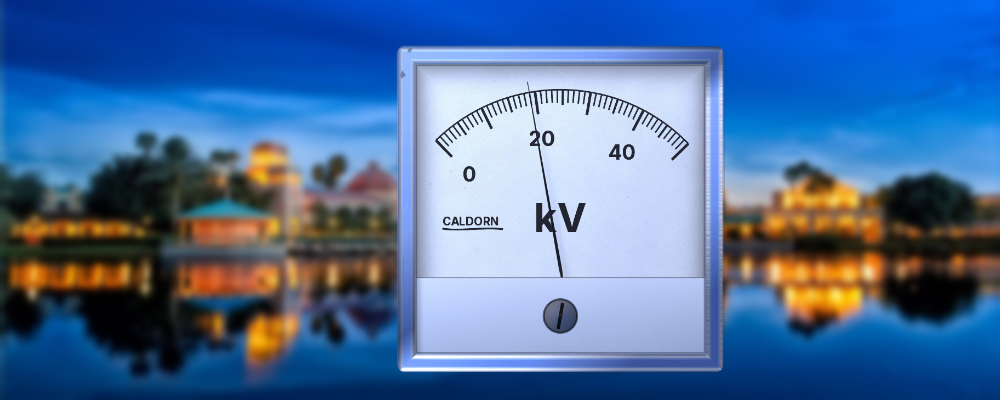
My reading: 19 kV
